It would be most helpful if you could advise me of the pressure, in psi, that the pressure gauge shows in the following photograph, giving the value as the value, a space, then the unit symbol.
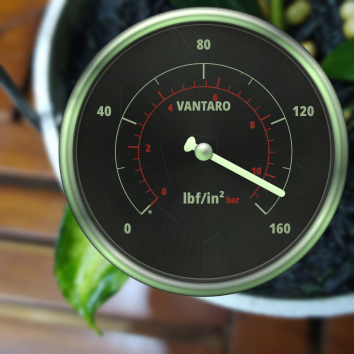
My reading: 150 psi
